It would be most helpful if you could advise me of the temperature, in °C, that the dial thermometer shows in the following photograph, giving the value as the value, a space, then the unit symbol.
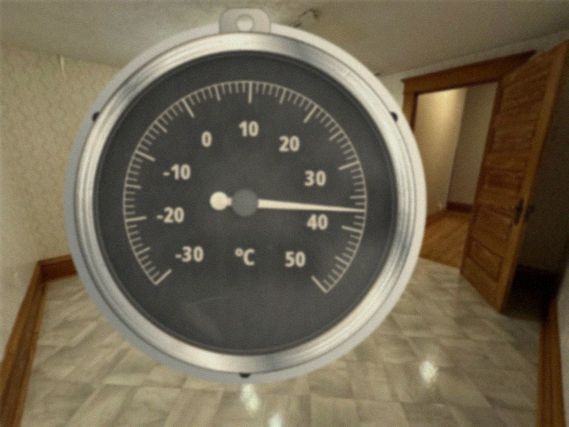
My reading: 37 °C
